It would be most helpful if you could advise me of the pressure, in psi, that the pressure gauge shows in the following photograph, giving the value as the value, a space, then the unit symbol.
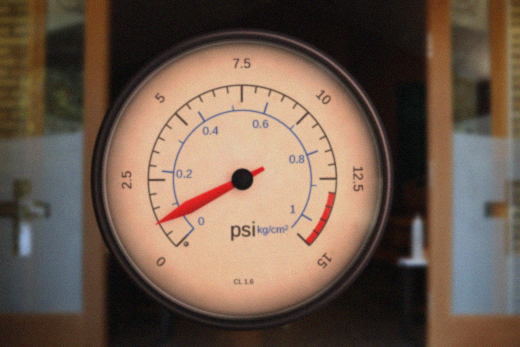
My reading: 1 psi
